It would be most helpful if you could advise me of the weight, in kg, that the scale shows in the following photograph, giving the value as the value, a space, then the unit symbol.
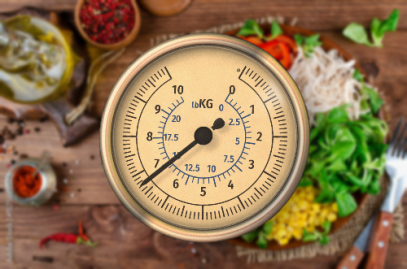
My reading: 6.7 kg
